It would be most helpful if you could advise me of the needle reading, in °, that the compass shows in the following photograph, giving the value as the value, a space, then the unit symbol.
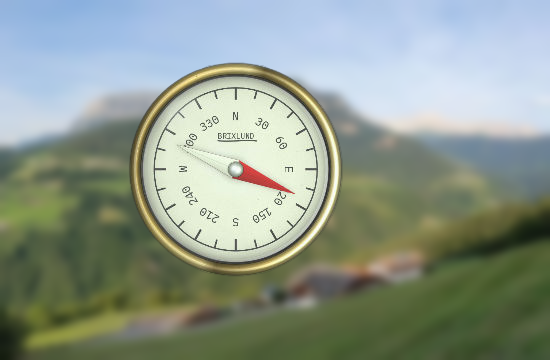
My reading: 112.5 °
